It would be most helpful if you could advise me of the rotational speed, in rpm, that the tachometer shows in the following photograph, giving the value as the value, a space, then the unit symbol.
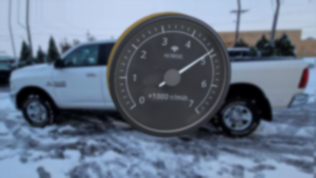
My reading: 4800 rpm
